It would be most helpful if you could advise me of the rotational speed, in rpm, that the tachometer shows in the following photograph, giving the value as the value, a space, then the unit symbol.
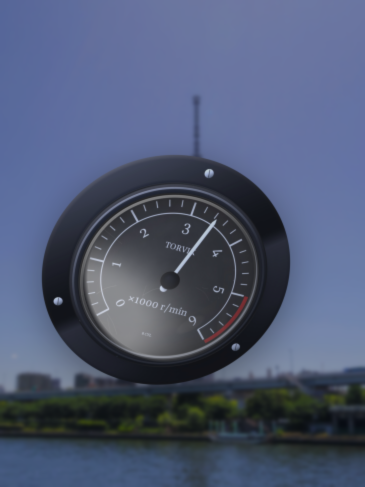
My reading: 3400 rpm
